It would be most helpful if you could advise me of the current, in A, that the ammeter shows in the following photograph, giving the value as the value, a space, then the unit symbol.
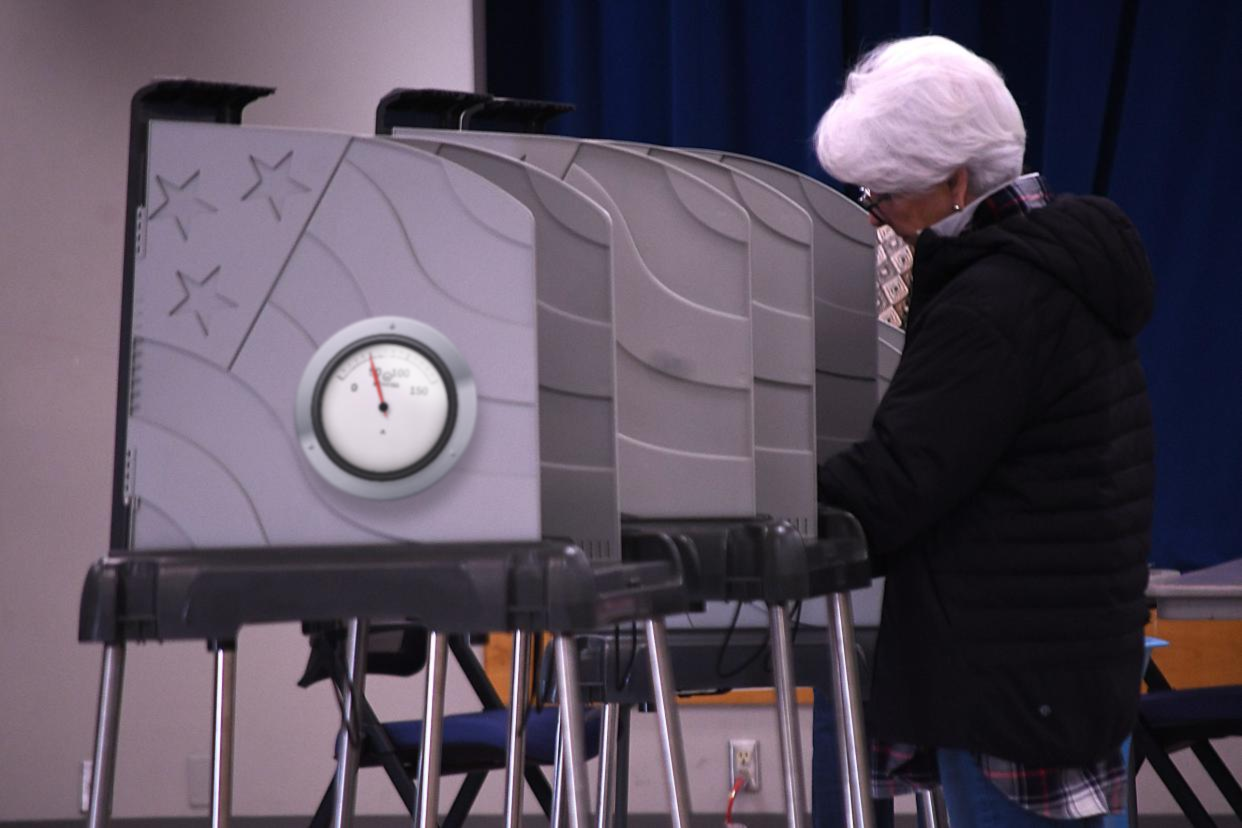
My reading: 50 A
